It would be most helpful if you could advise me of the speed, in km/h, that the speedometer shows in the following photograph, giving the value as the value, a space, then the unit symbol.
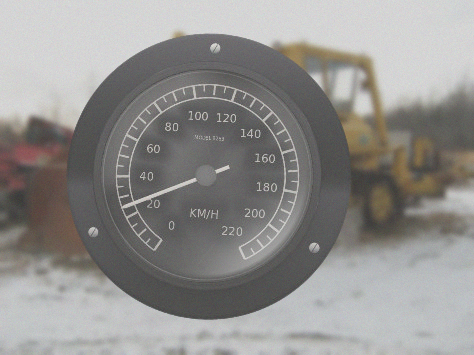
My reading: 25 km/h
